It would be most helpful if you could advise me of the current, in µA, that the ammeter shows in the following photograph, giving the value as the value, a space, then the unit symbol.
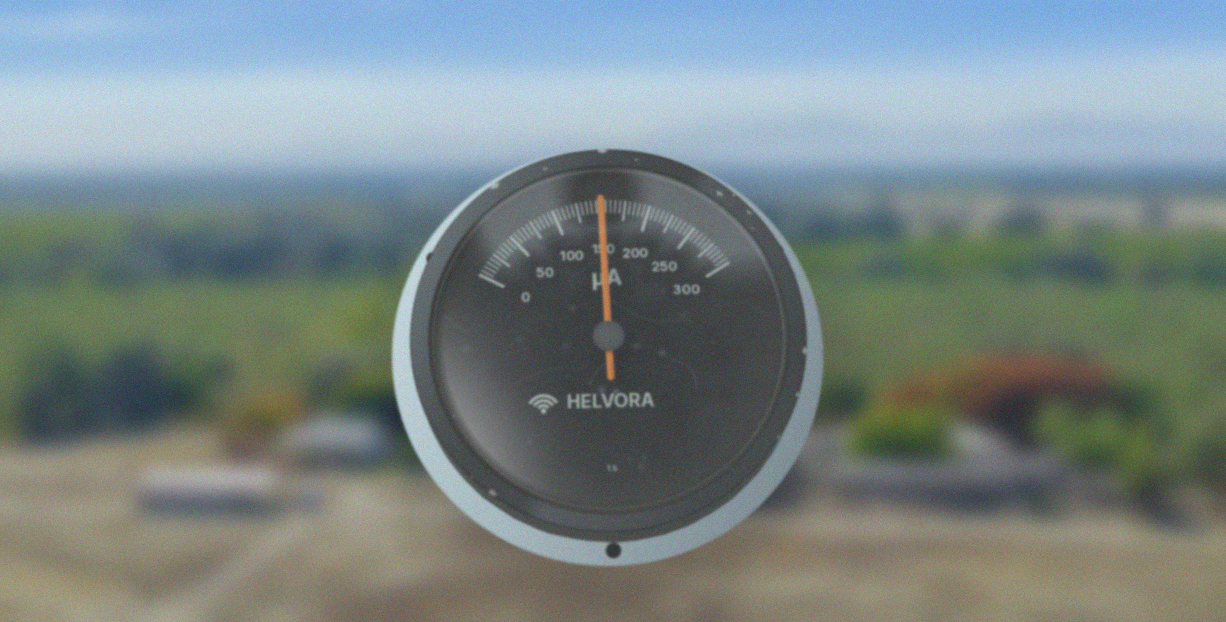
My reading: 150 µA
